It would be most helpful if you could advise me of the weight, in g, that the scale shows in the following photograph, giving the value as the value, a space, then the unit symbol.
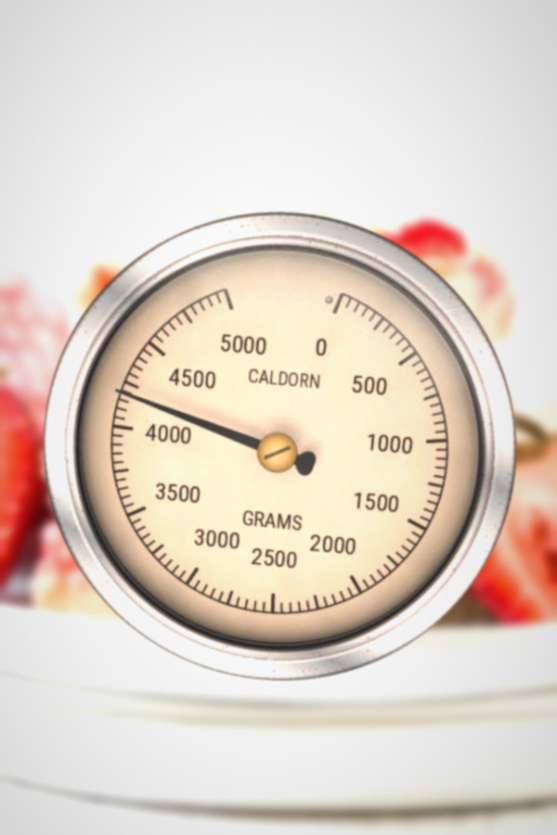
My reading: 4200 g
